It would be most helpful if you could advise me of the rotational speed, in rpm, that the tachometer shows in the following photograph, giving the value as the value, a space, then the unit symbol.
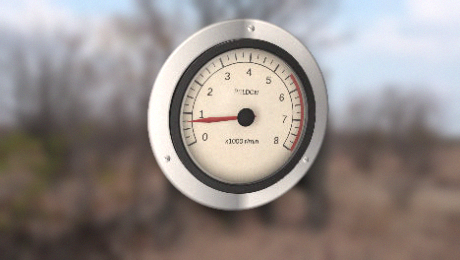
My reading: 750 rpm
